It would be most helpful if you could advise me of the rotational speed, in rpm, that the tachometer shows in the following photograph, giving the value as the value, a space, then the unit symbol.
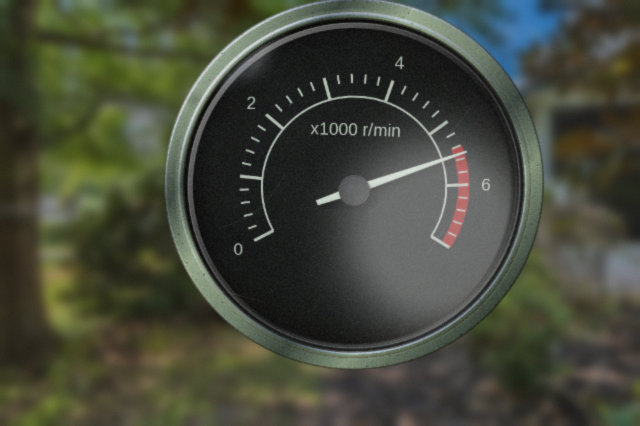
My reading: 5500 rpm
